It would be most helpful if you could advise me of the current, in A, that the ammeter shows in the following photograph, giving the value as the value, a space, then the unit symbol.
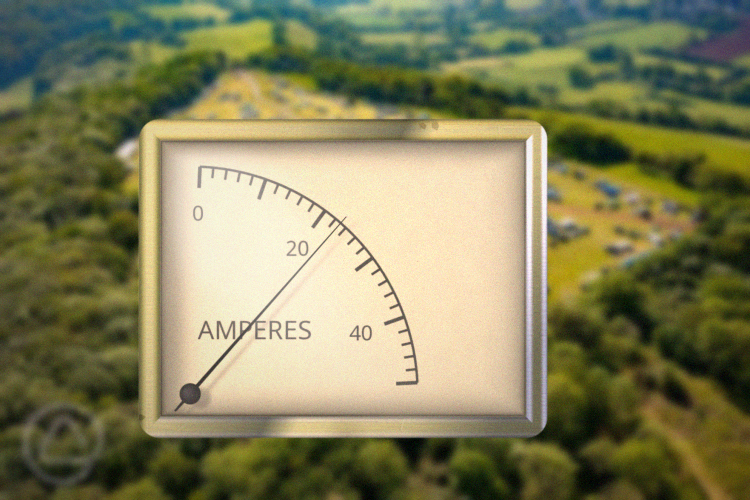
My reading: 23 A
